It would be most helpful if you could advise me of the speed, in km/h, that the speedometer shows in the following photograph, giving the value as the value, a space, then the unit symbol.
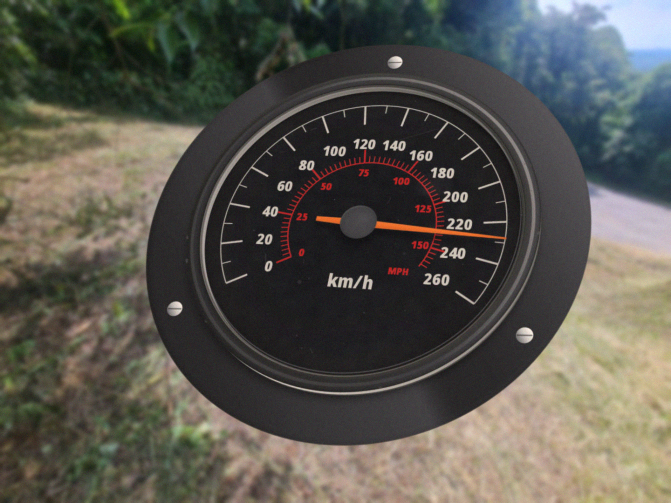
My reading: 230 km/h
